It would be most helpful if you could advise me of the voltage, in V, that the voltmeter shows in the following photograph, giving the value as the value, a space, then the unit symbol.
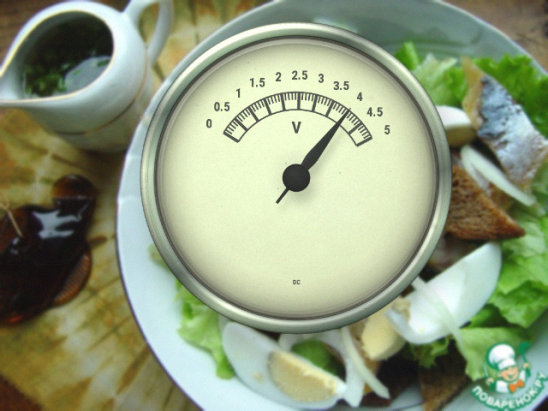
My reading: 4 V
